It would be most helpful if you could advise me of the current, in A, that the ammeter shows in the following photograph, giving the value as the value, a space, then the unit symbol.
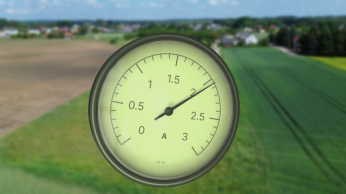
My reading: 2.05 A
